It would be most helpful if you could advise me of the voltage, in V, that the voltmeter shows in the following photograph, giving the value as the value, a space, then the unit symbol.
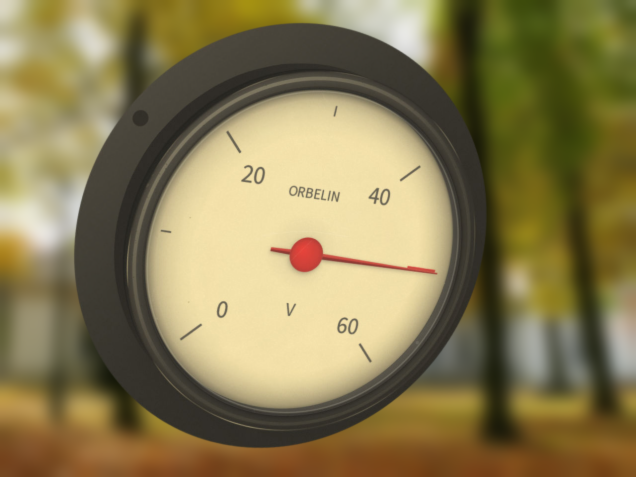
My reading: 50 V
